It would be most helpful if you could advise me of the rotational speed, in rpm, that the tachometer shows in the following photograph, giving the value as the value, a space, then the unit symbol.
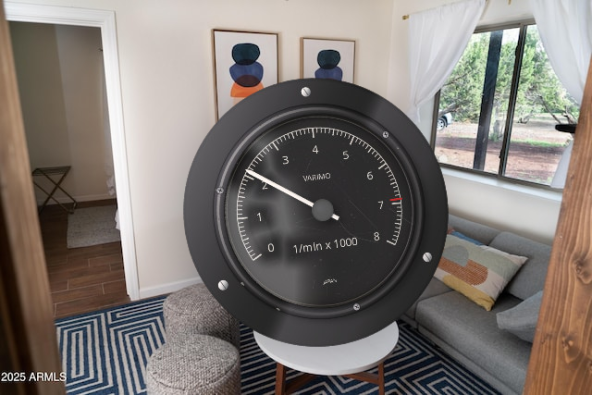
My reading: 2100 rpm
